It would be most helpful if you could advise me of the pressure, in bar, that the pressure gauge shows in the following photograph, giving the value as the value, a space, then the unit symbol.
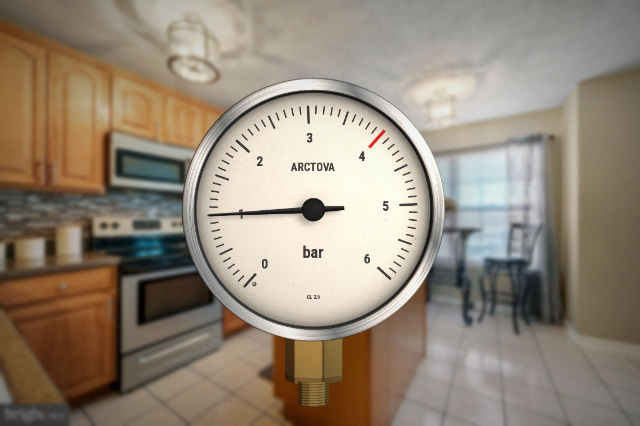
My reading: 1 bar
